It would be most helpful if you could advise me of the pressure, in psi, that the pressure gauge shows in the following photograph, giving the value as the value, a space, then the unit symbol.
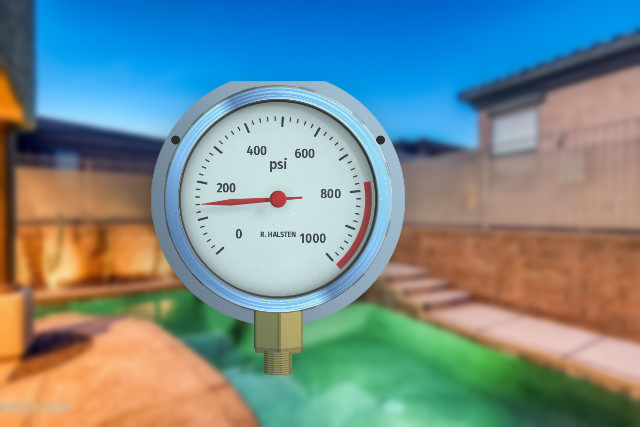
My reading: 140 psi
